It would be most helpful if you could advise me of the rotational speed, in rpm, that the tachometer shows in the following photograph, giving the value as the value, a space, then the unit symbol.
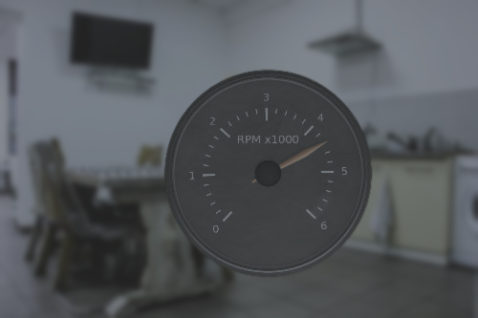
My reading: 4400 rpm
